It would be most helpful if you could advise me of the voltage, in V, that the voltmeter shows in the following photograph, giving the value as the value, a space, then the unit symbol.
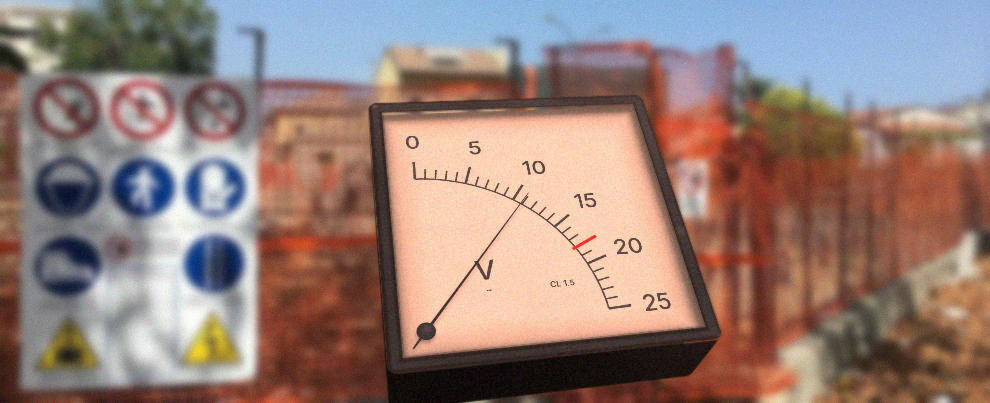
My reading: 11 V
